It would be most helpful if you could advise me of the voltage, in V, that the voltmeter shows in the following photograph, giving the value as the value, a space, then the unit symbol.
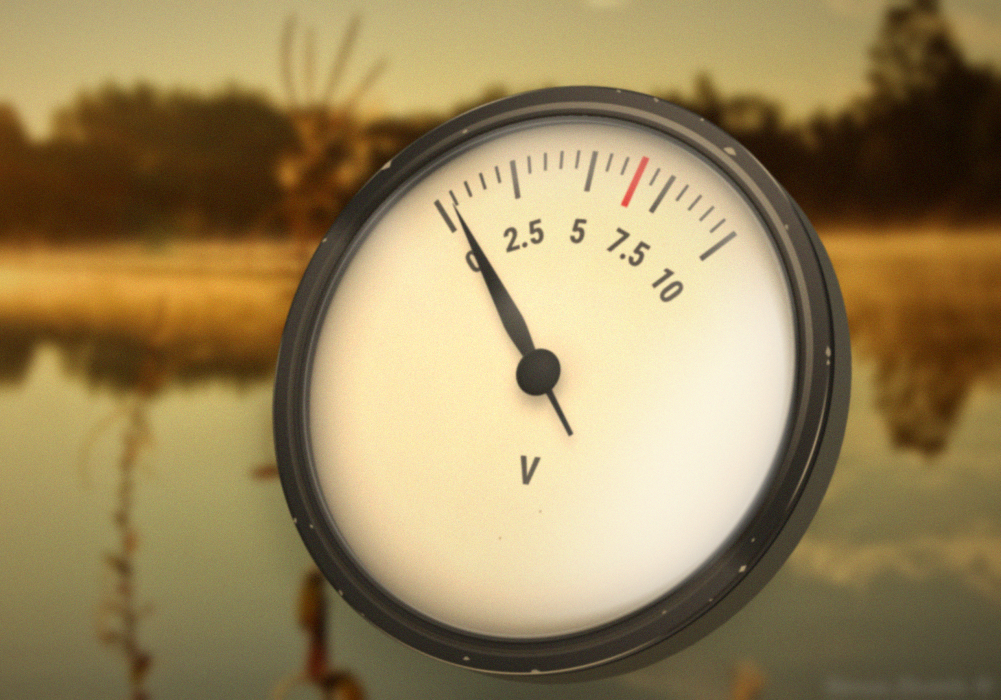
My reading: 0.5 V
